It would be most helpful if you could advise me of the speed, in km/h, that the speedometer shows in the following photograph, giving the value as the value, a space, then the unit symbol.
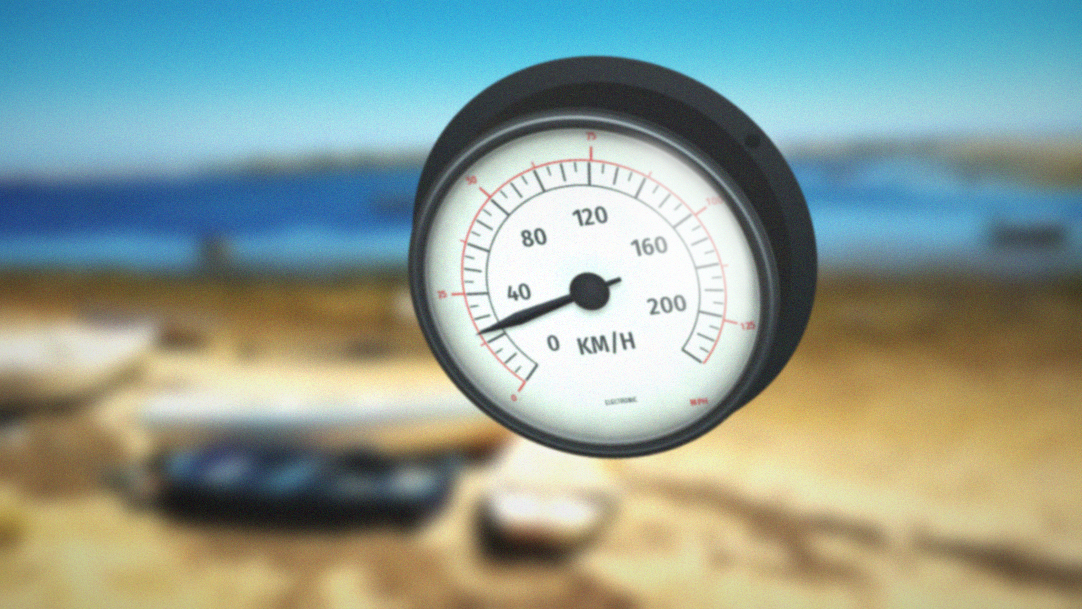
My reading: 25 km/h
